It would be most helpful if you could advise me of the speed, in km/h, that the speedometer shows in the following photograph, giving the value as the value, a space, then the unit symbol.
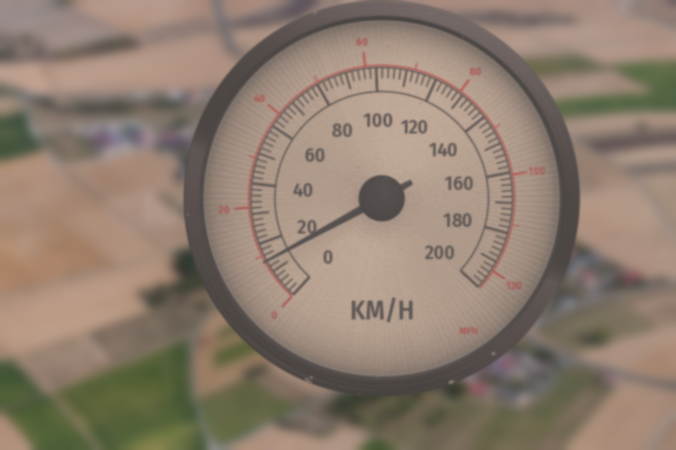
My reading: 14 km/h
